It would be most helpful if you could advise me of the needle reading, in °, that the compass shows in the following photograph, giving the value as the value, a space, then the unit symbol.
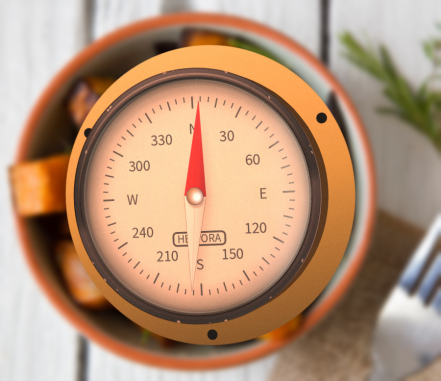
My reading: 5 °
